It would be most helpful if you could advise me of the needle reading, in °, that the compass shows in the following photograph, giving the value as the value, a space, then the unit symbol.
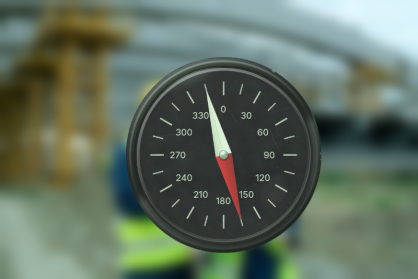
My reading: 165 °
